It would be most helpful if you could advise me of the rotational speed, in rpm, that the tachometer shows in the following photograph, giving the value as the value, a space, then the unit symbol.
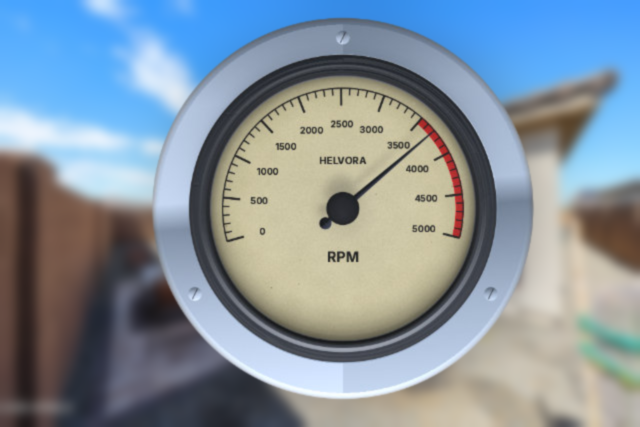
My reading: 3700 rpm
